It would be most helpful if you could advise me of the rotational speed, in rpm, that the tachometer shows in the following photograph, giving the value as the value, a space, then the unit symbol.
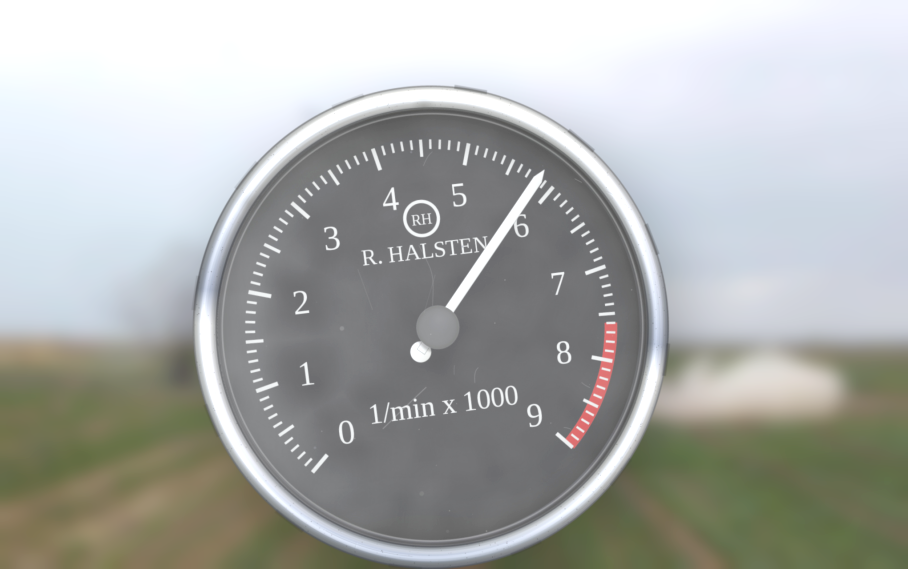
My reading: 5800 rpm
